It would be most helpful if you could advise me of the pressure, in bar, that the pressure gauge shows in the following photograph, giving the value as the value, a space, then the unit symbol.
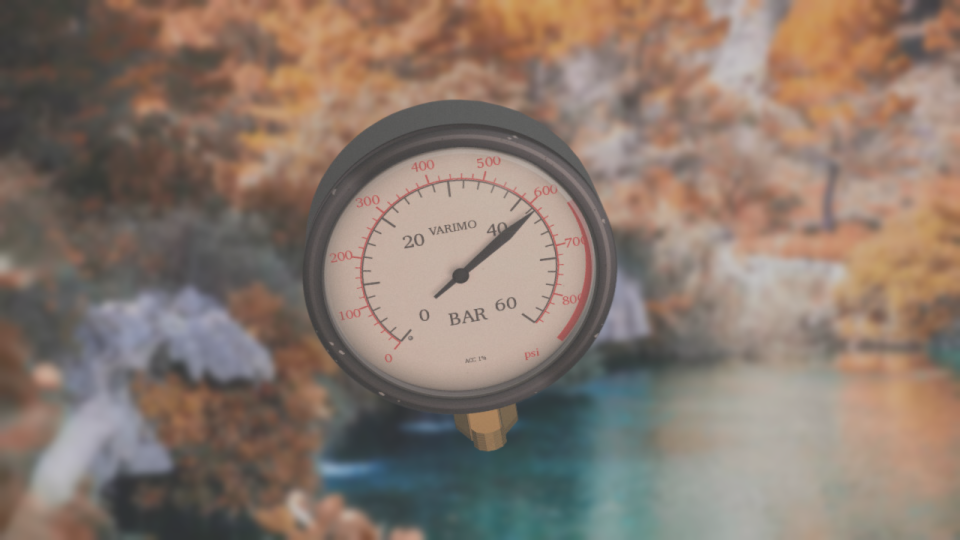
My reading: 42 bar
